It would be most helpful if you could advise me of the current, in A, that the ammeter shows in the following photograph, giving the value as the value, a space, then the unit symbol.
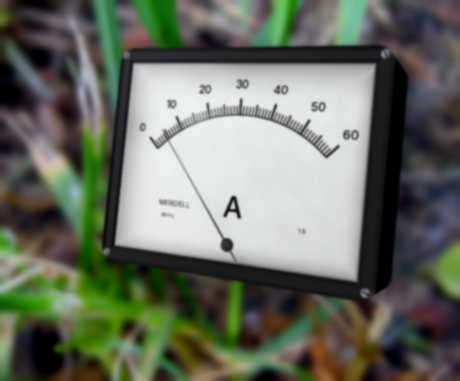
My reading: 5 A
